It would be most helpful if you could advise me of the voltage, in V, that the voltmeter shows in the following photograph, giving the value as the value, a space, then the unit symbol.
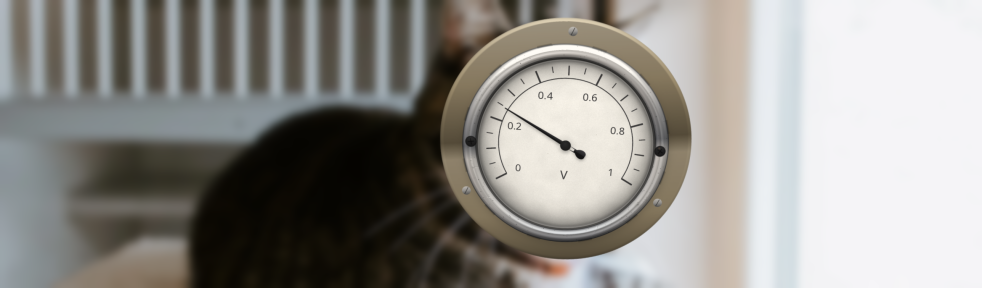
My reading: 0.25 V
